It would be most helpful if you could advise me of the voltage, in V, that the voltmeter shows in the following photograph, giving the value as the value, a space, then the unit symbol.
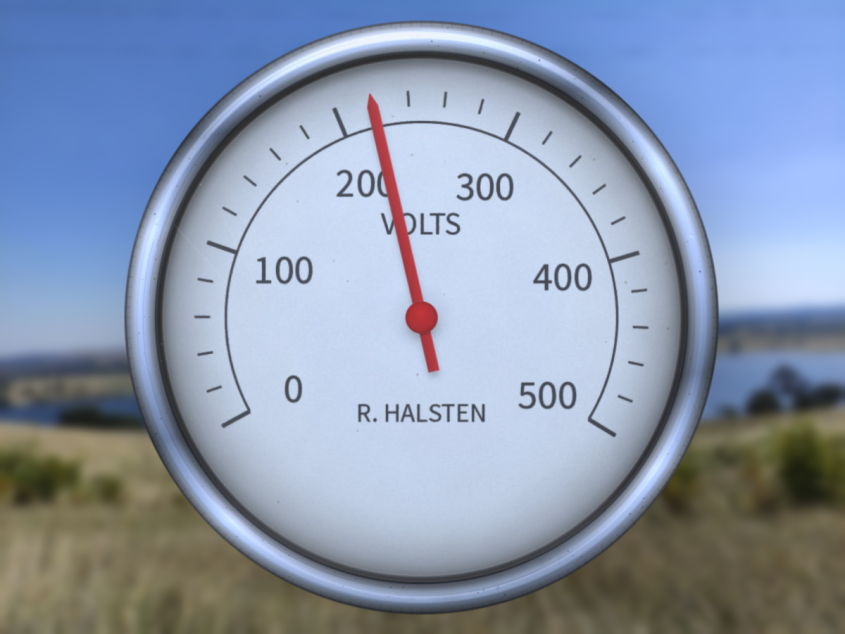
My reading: 220 V
